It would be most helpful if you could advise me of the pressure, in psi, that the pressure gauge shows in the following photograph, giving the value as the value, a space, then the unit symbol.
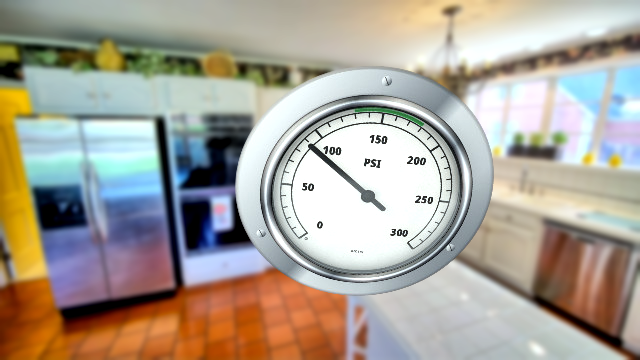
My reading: 90 psi
